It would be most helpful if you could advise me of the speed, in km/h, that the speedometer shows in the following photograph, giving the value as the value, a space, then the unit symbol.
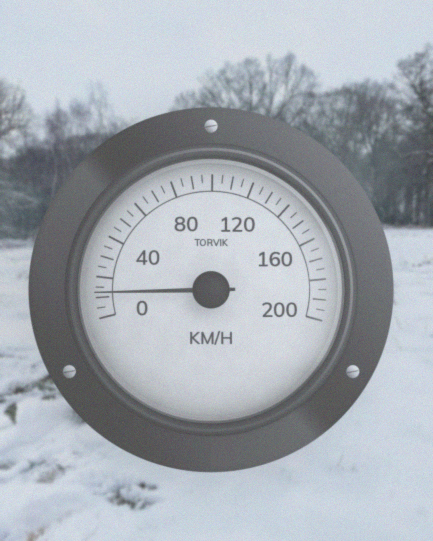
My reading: 12.5 km/h
